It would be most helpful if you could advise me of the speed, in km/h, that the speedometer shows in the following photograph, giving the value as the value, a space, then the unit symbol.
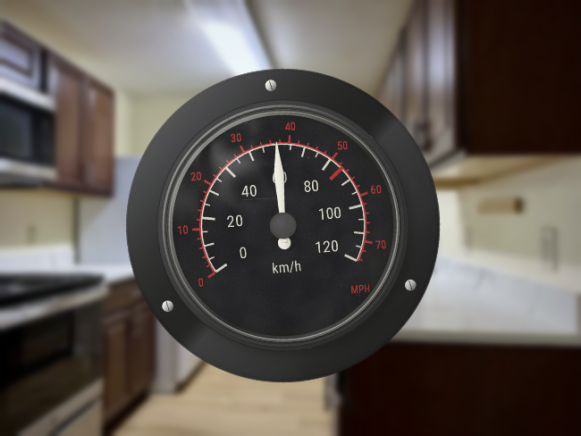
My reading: 60 km/h
